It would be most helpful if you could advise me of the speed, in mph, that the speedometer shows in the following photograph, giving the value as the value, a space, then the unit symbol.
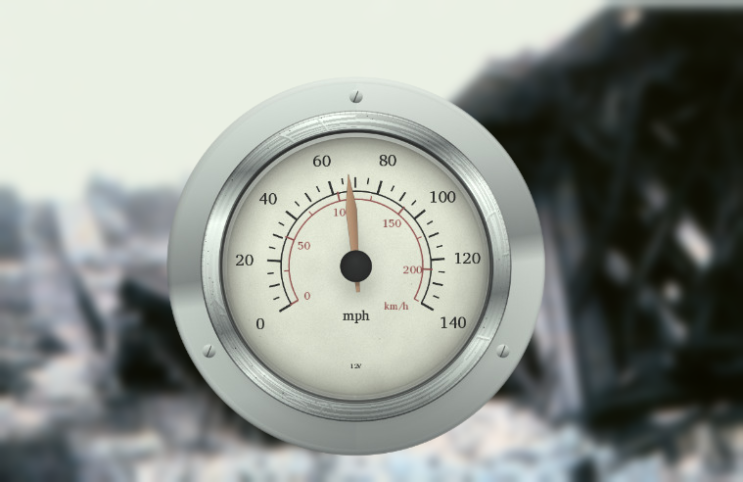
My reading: 67.5 mph
